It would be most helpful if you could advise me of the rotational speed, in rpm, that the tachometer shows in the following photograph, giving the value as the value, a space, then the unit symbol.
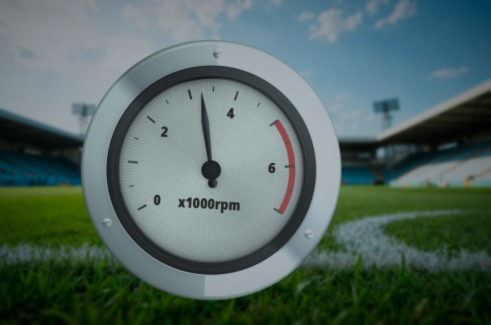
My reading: 3250 rpm
